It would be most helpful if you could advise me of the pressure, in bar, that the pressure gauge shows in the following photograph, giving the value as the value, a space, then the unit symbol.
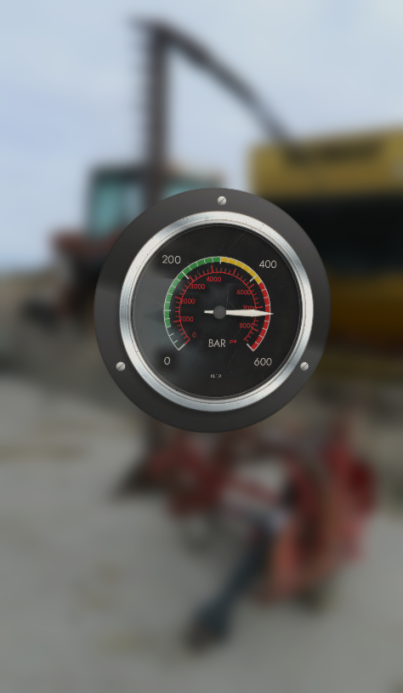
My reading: 500 bar
